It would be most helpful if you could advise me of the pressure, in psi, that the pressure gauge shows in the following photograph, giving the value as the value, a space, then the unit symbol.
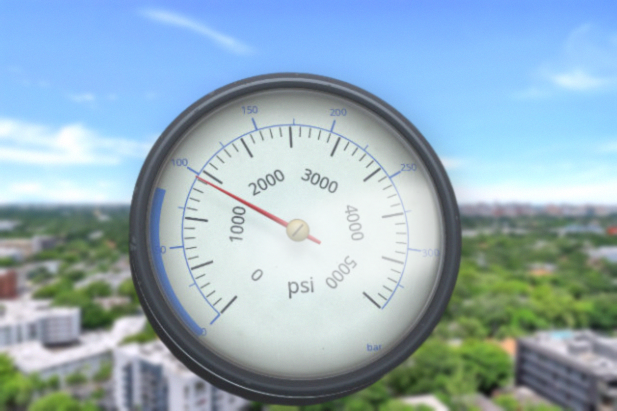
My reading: 1400 psi
